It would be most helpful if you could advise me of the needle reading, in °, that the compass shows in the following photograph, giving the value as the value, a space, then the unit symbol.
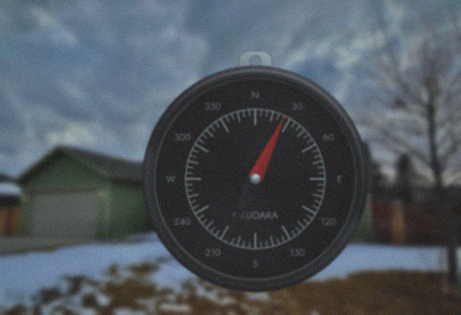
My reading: 25 °
